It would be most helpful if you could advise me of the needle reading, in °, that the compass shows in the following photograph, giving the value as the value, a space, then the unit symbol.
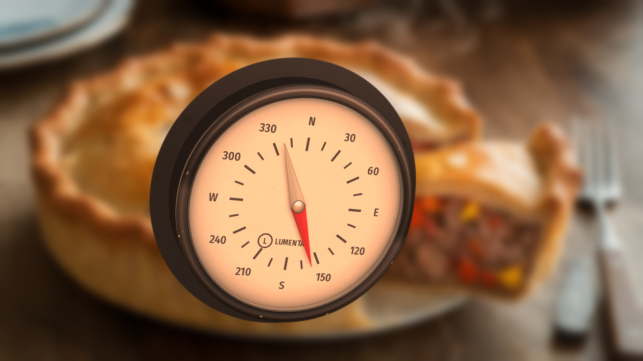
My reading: 157.5 °
